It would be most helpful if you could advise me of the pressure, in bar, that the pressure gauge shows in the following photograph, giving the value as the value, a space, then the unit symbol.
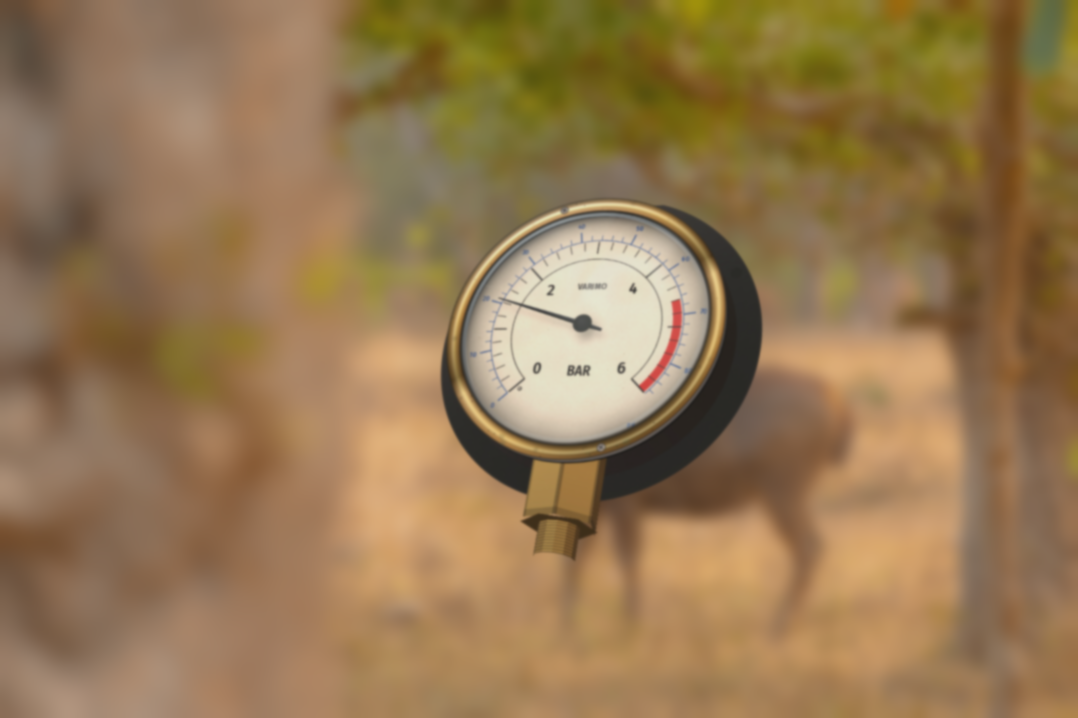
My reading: 1.4 bar
